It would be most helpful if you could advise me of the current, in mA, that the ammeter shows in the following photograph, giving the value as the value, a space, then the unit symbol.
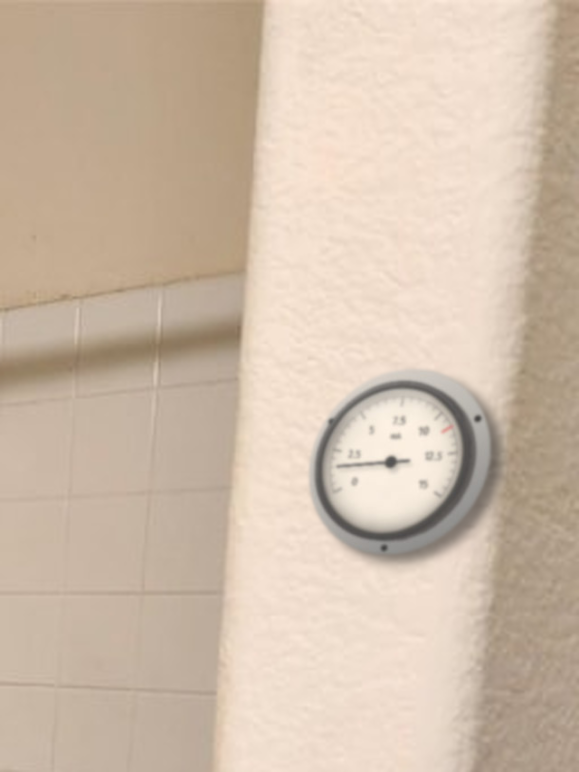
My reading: 1.5 mA
